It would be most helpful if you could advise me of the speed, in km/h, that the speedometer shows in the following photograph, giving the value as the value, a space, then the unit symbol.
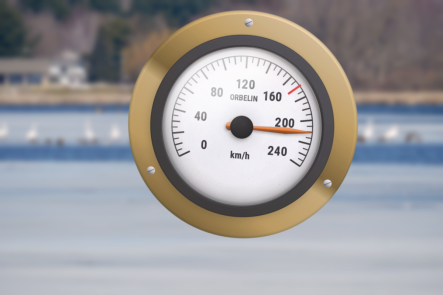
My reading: 210 km/h
